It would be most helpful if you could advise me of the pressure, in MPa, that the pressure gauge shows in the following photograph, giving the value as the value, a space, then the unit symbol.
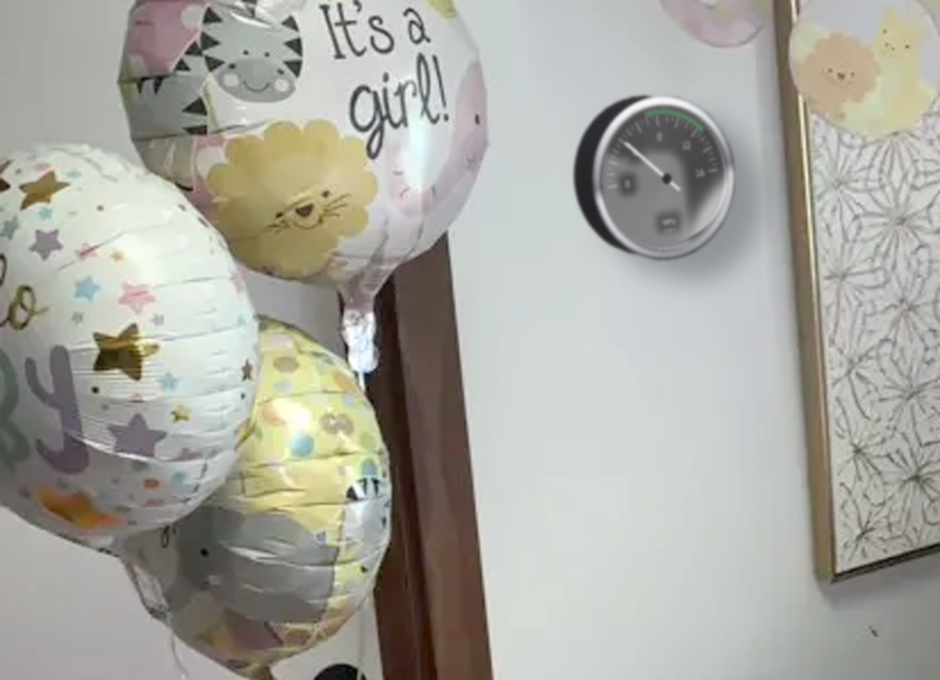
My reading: 4 MPa
